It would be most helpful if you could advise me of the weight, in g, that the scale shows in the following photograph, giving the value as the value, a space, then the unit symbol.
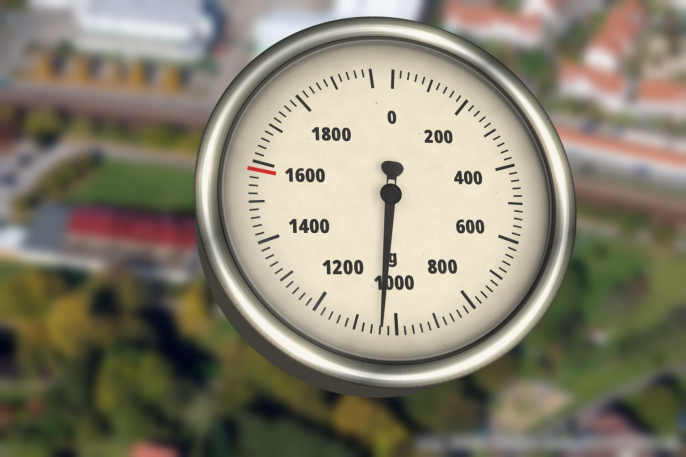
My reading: 1040 g
